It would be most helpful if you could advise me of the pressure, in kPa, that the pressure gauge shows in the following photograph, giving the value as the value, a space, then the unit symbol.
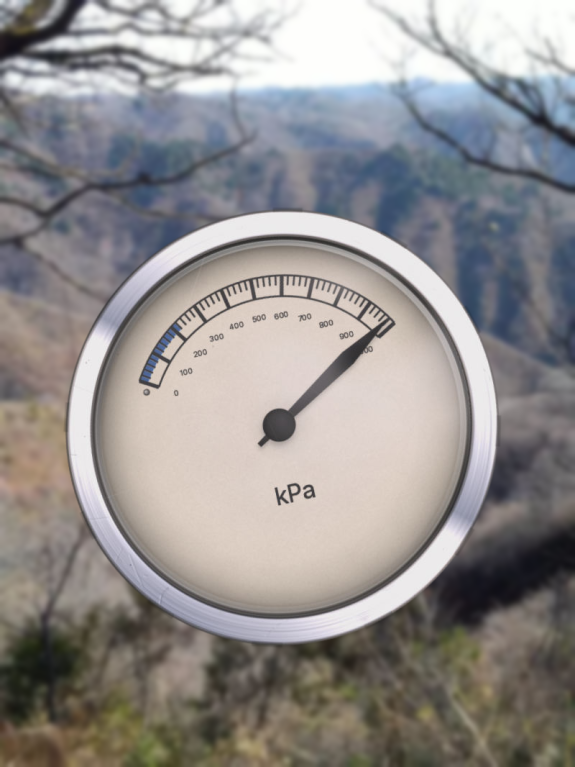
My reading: 980 kPa
